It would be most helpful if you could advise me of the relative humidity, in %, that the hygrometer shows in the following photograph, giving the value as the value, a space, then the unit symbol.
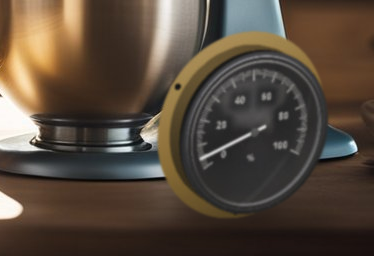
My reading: 5 %
